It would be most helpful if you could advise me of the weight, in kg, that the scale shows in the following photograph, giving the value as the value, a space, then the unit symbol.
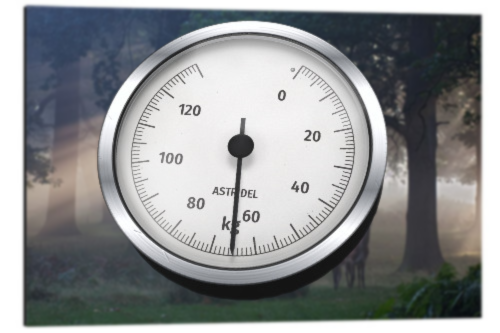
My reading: 65 kg
